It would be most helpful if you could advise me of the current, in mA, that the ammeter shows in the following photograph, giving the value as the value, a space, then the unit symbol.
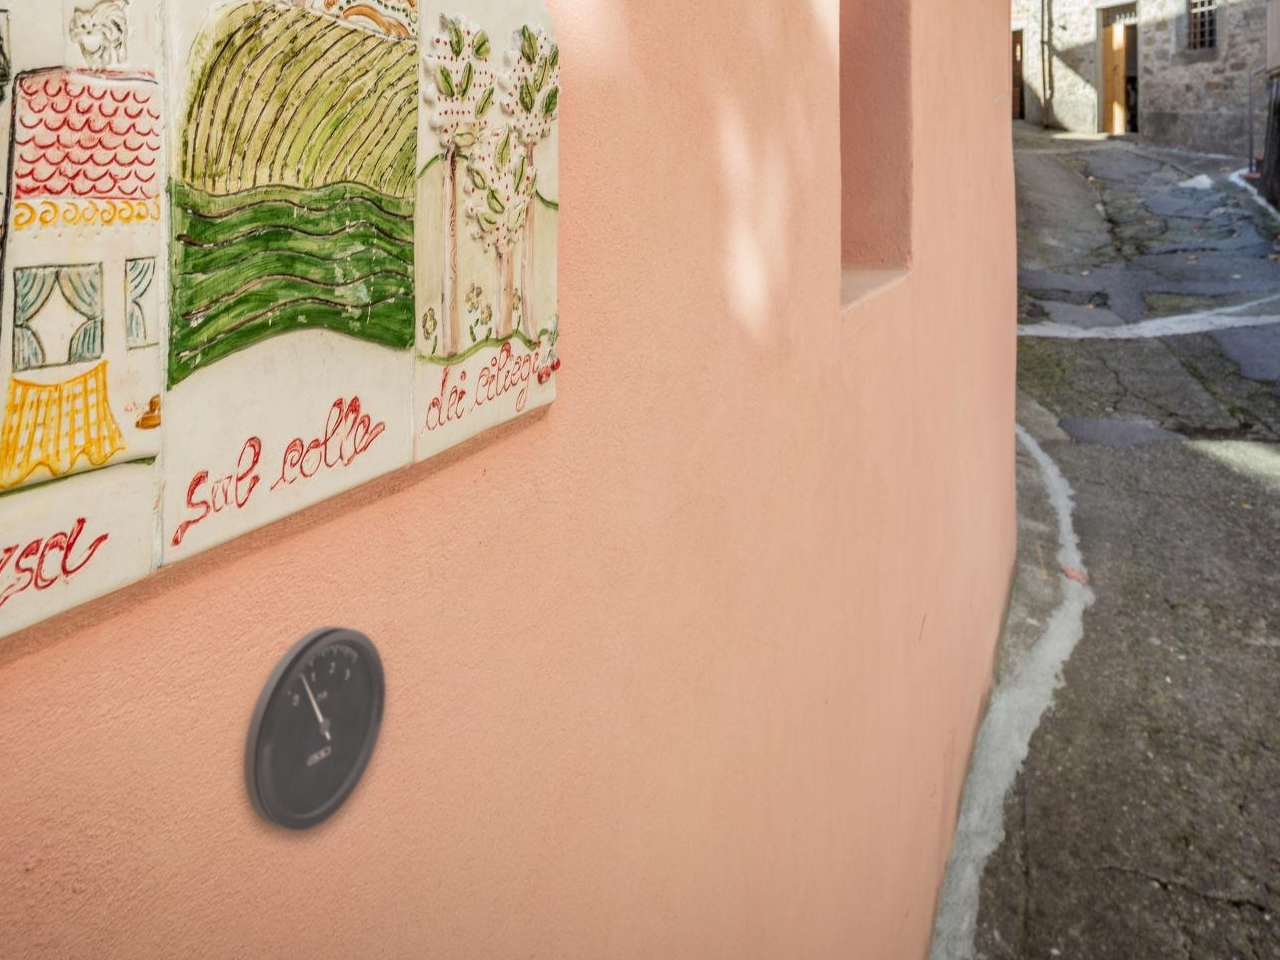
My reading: 0.5 mA
